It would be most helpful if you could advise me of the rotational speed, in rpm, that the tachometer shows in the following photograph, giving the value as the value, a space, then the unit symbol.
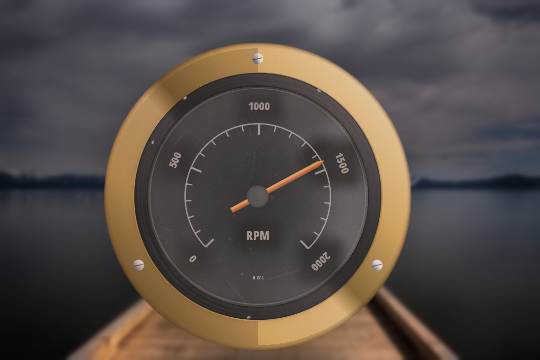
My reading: 1450 rpm
